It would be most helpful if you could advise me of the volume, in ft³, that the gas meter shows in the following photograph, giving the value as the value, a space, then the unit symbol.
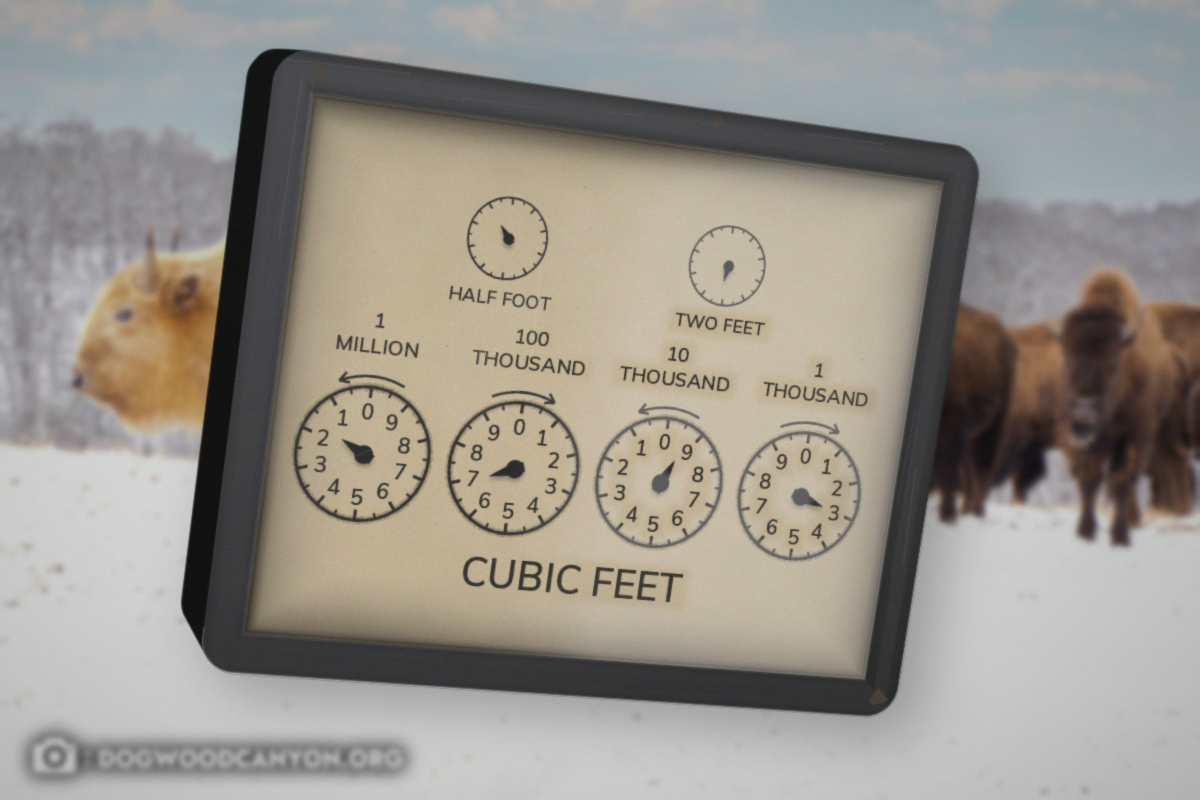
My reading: 169300 ft³
